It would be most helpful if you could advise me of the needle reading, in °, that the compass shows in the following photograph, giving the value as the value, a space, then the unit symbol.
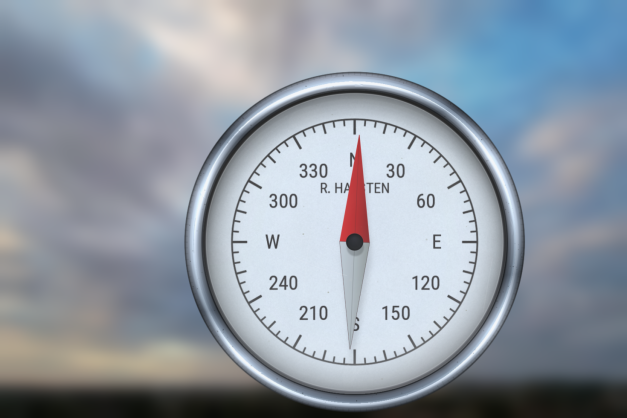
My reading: 2.5 °
